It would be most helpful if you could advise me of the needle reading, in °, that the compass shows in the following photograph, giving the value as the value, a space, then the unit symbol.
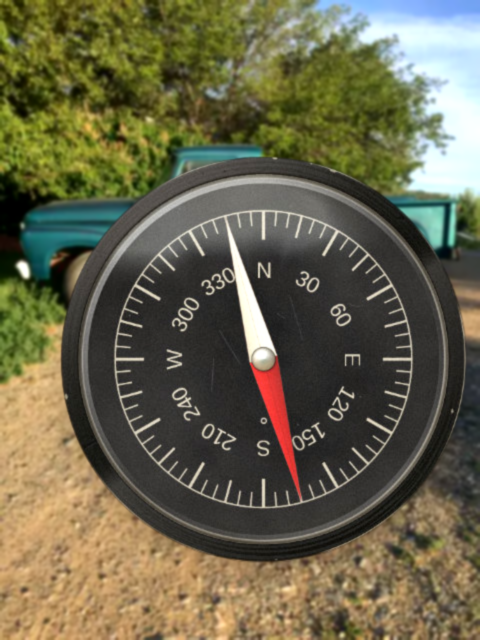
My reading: 165 °
